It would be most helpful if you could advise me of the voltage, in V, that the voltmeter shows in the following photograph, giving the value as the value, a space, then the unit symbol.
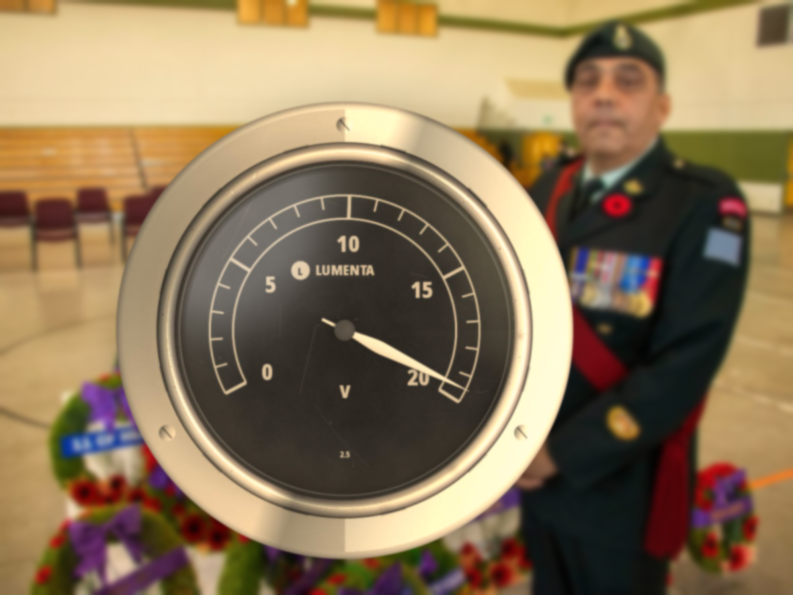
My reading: 19.5 V
